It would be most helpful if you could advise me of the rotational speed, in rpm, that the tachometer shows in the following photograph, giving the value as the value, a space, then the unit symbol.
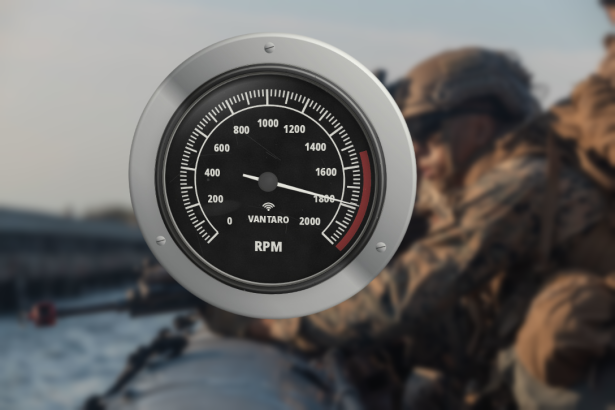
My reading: 1780 rpm
